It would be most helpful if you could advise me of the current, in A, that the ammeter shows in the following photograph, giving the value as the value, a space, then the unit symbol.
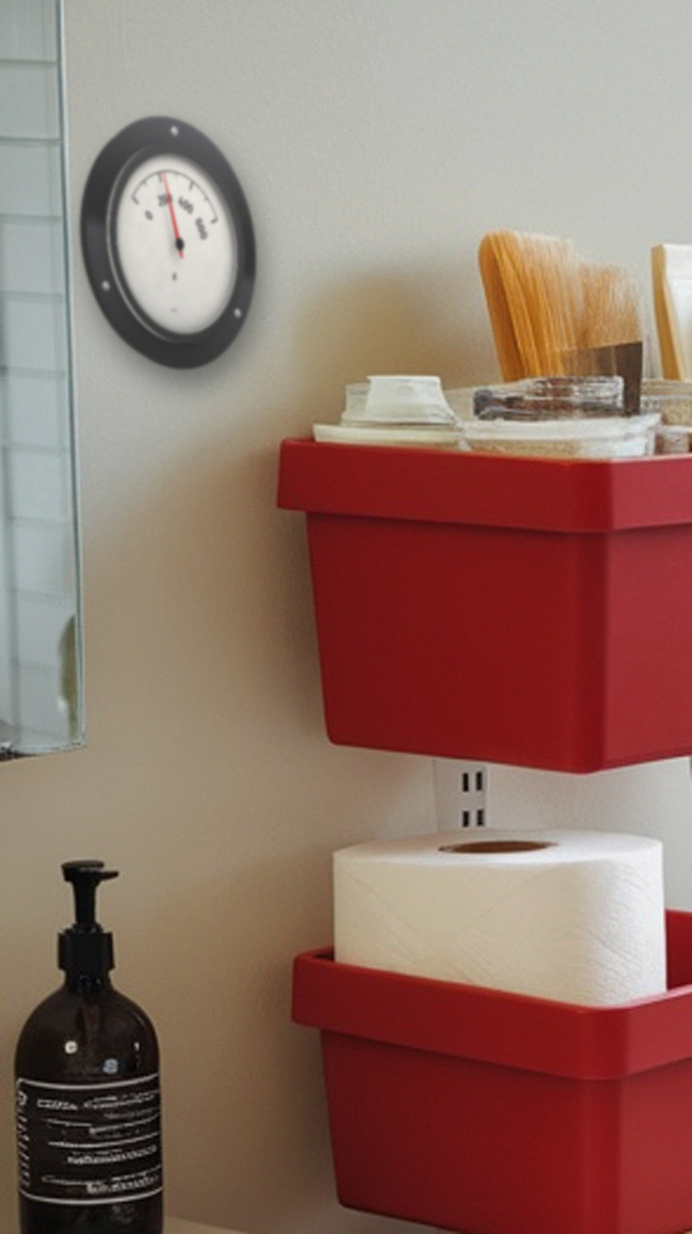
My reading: 200 A
